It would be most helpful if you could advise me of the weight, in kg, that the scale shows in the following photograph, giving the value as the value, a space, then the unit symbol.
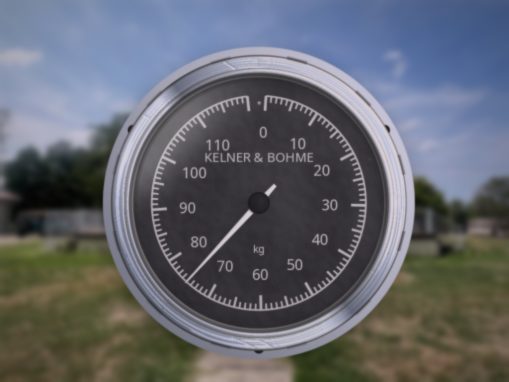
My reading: 75 kg
